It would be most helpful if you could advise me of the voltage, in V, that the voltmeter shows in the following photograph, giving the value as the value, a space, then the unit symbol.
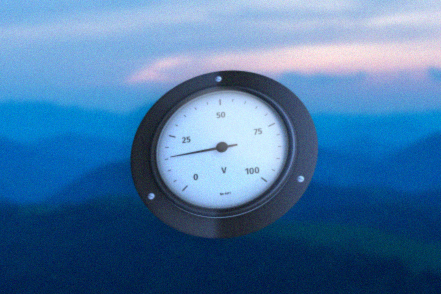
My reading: 15 V
